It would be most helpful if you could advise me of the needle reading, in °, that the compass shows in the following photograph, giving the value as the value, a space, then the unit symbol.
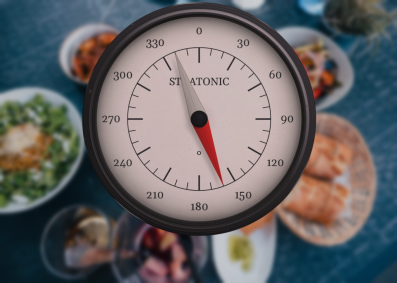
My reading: 160 °
